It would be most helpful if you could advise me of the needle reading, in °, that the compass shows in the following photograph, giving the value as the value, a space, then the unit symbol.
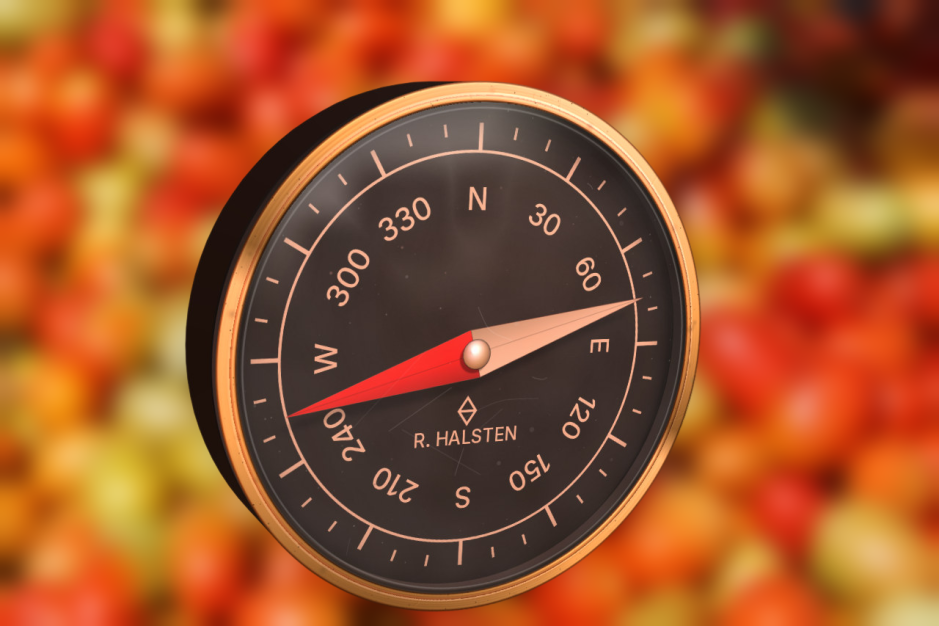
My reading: 255 °
